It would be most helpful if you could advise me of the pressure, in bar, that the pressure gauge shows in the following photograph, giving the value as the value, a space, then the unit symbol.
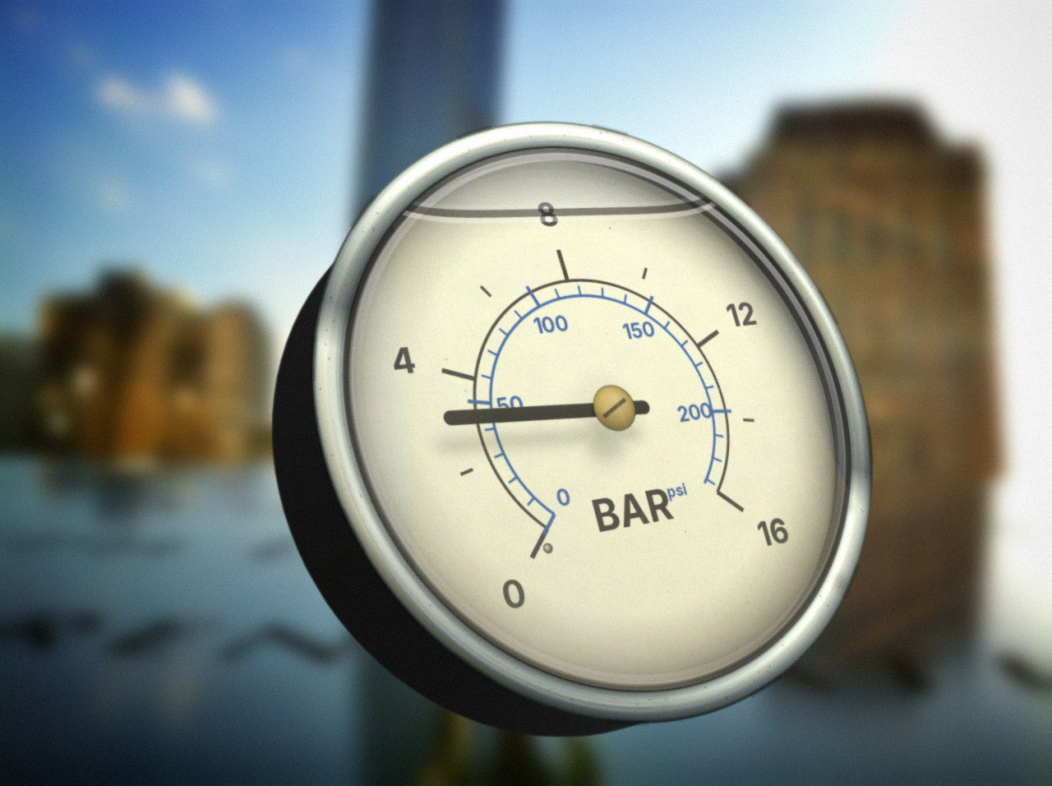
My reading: 3 bar
